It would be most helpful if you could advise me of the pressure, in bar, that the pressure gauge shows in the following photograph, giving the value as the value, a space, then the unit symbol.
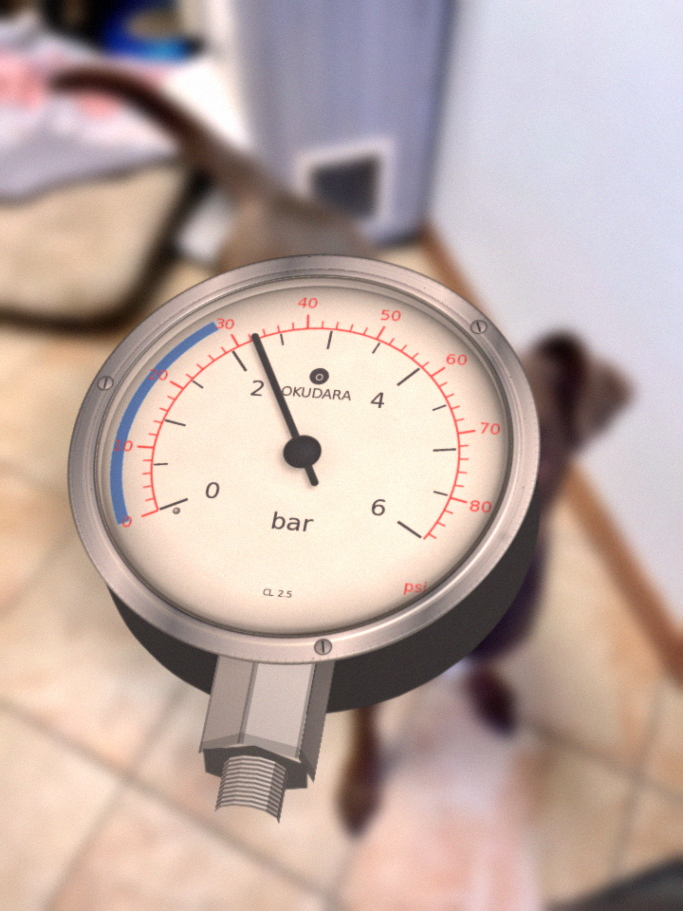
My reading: 2.25 bar
